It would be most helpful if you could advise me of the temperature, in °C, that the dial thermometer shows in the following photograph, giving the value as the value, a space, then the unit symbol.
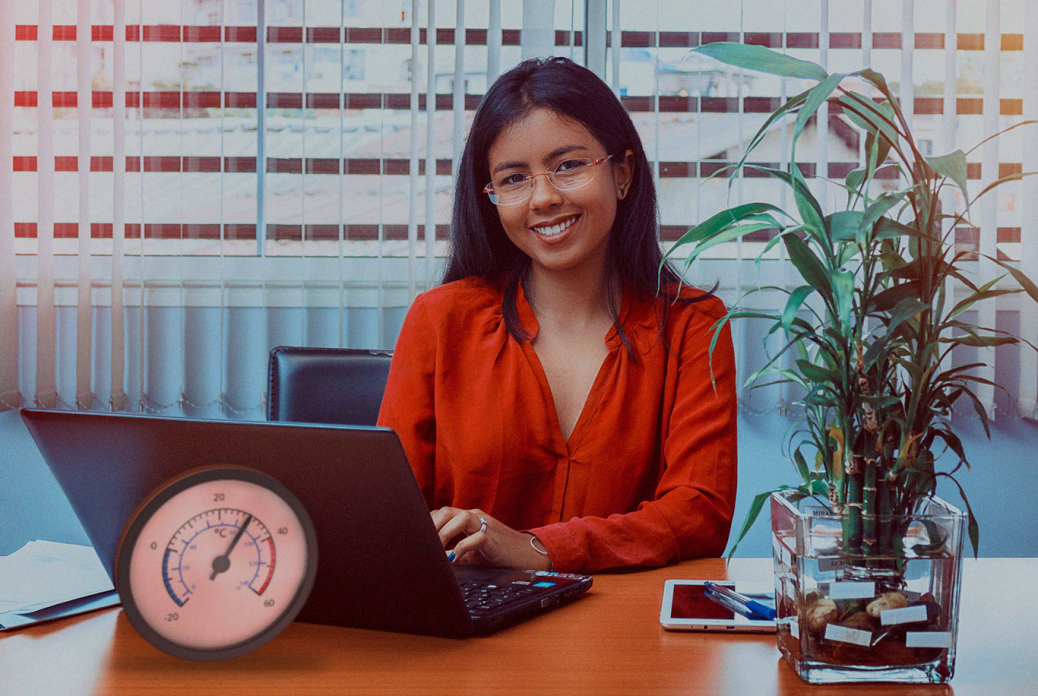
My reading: 30 °C
